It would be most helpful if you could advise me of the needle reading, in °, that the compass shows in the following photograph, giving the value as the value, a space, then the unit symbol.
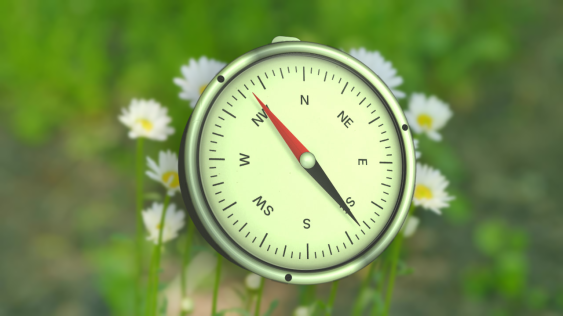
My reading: 320 °
